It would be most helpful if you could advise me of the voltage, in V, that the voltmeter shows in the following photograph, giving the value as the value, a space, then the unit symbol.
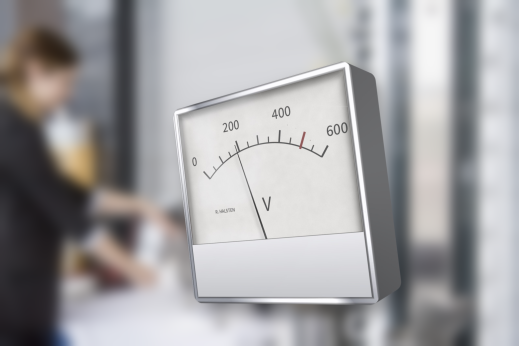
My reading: 200 V
